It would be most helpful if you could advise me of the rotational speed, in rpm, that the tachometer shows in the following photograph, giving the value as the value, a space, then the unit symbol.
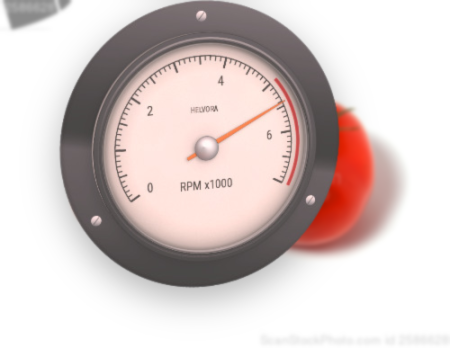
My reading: 5400 rpm
